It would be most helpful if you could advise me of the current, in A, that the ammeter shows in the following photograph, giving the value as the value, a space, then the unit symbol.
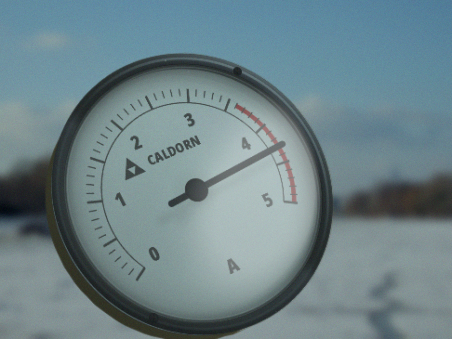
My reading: 4.3 A
